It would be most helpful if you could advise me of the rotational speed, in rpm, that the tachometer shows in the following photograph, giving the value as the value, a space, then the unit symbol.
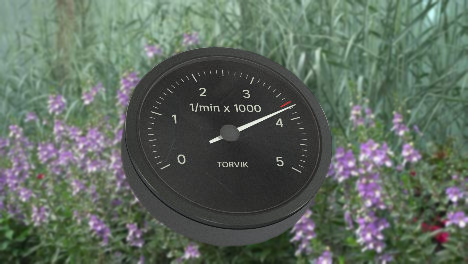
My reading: 3800 rpm
